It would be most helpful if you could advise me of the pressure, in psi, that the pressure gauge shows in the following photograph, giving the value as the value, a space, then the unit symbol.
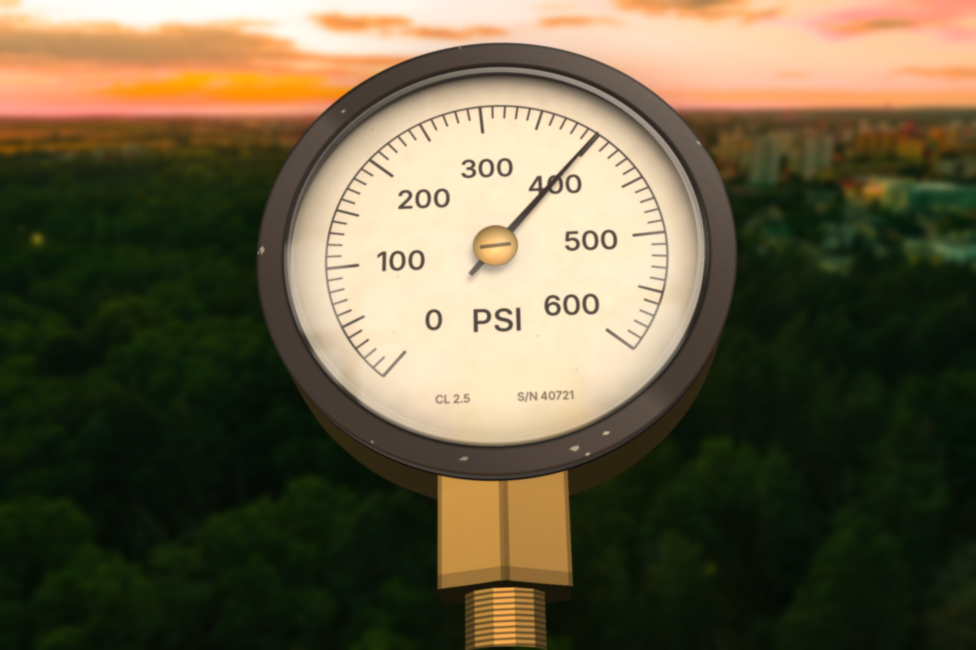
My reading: 400 psi
